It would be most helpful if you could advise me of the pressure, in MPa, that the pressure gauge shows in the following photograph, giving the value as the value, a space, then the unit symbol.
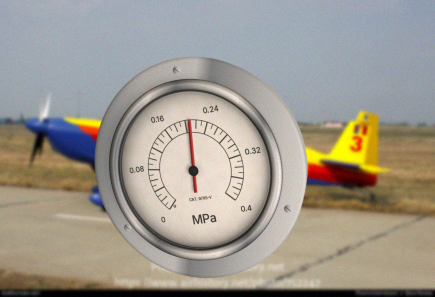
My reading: 0.21 MPa
